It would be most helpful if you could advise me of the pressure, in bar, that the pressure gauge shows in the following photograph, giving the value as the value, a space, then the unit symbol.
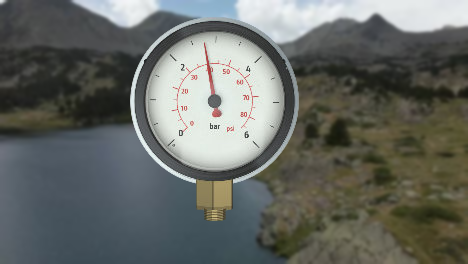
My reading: 2.75 bar
